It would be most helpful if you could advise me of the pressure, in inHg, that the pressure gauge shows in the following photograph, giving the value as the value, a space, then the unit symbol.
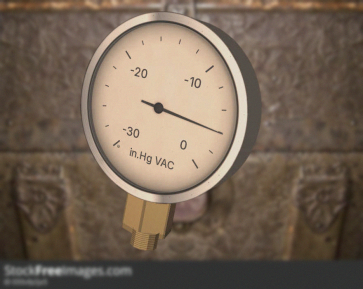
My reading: -4 inHg
